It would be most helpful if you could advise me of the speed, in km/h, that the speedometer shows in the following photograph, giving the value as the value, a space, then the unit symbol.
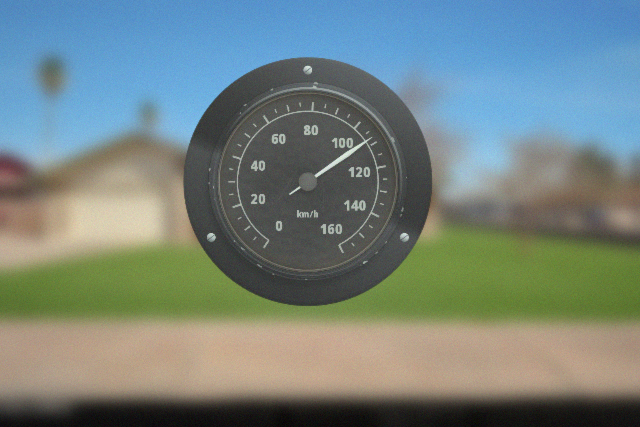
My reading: 107.5 km/h
